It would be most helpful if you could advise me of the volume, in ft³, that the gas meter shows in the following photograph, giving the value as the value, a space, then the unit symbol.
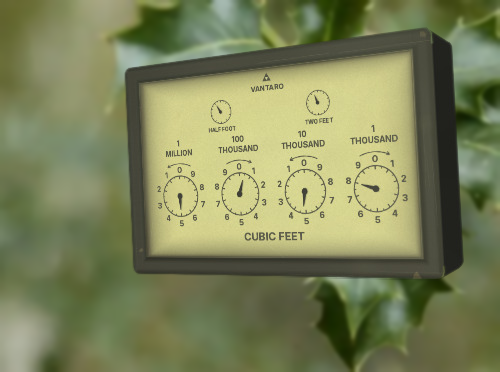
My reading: 504800 ft³
